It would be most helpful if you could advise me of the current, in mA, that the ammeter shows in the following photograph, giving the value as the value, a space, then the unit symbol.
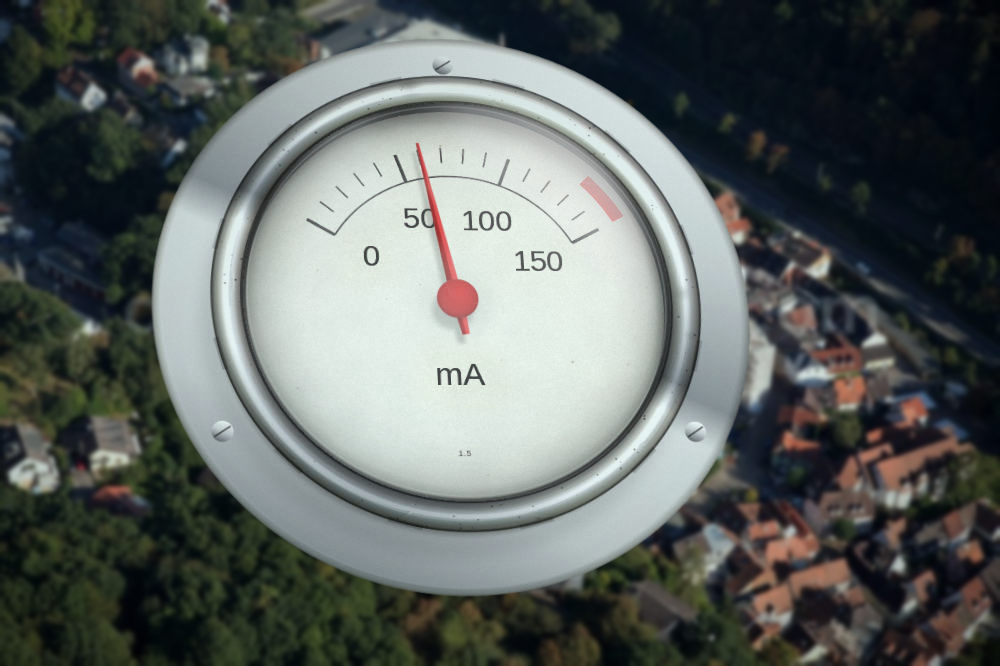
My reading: 60 mA
